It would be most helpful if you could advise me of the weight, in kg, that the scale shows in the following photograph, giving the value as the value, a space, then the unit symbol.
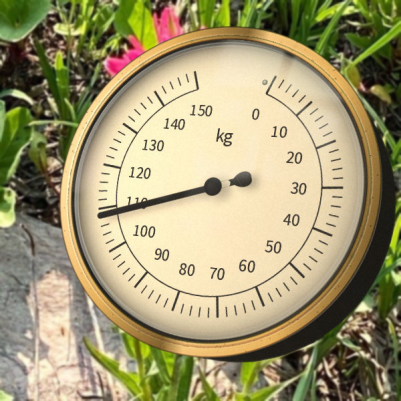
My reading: 108 kg
